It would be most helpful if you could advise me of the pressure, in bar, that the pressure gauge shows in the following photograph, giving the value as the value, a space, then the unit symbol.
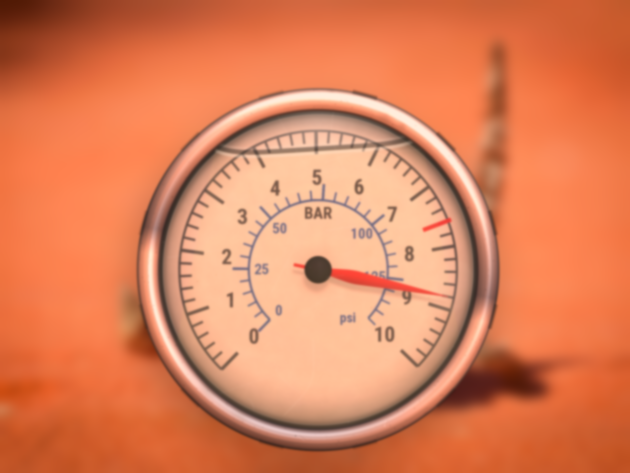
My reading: 8.8 bar
